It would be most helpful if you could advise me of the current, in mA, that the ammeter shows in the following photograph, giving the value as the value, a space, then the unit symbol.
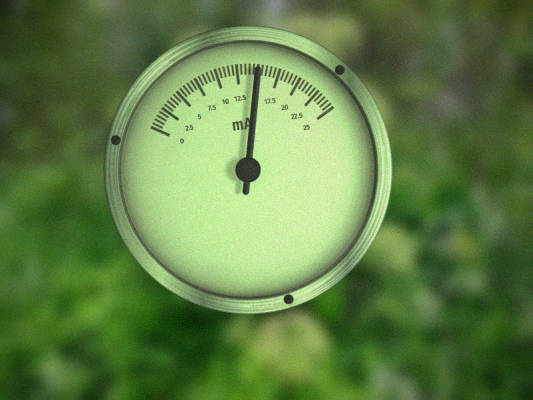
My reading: 15 mA
